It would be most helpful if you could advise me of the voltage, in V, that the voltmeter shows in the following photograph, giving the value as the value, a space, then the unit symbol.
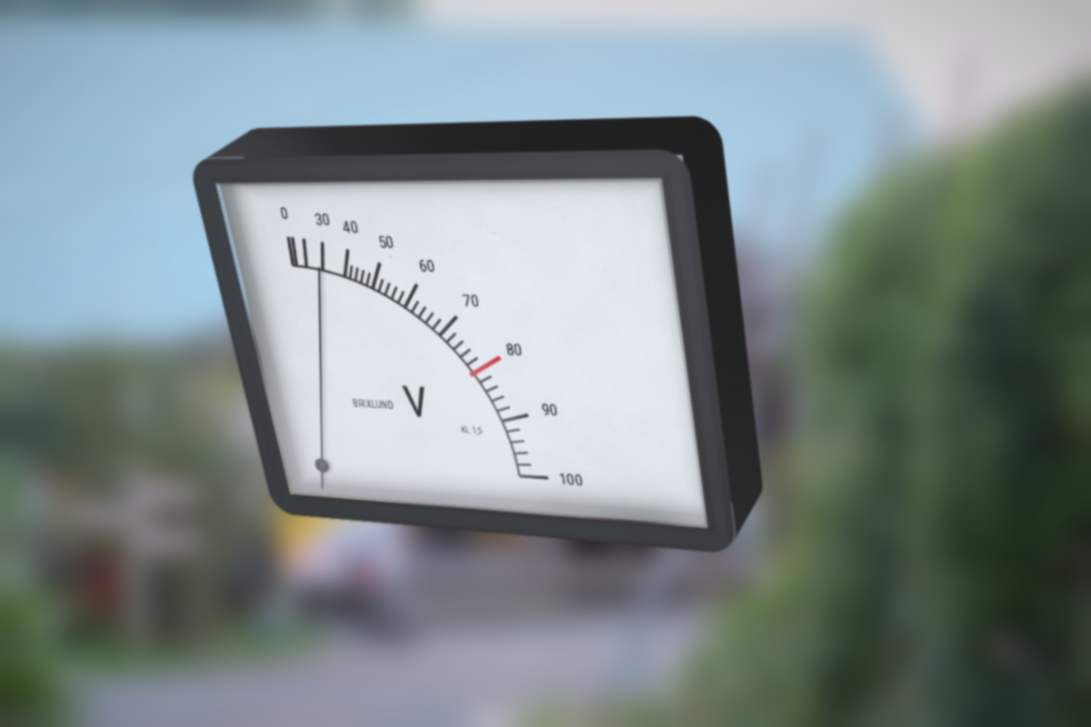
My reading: 30 V
